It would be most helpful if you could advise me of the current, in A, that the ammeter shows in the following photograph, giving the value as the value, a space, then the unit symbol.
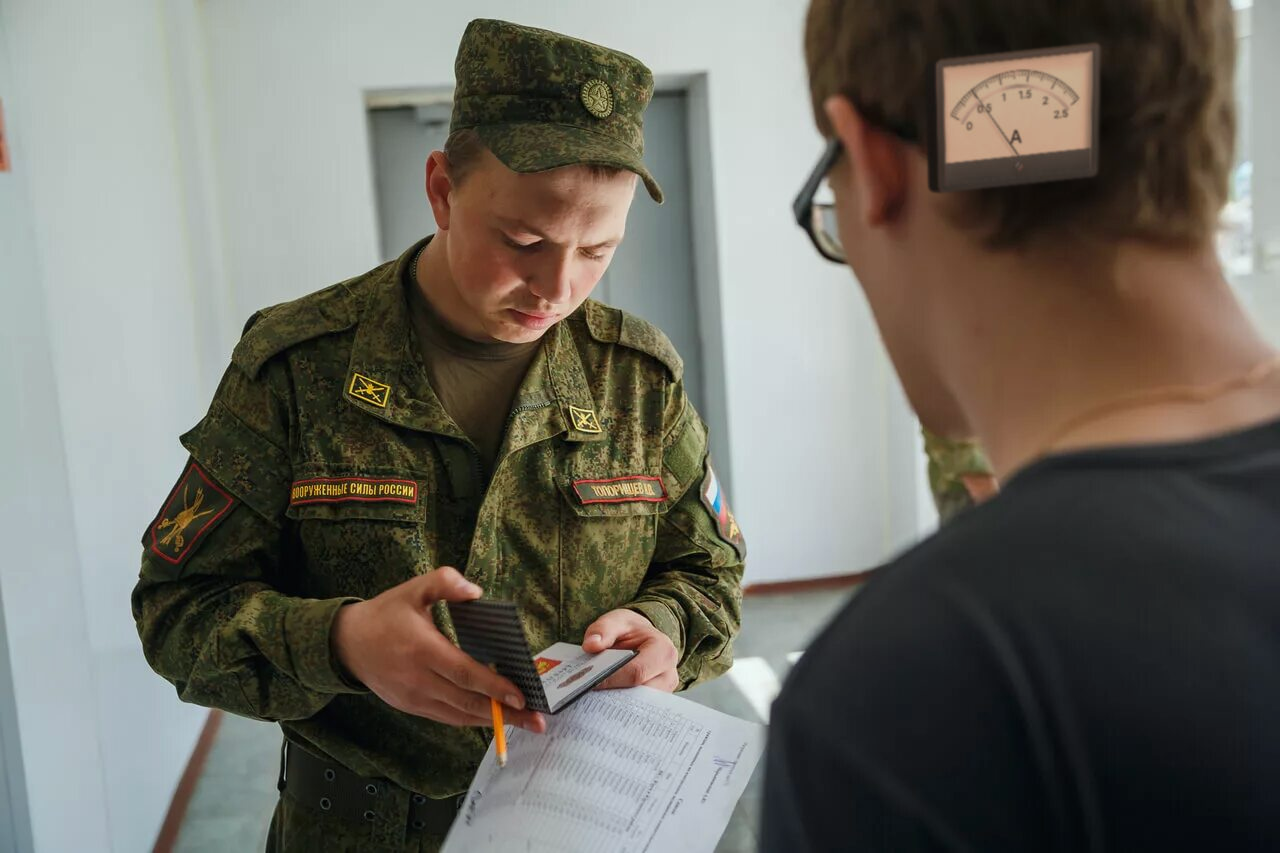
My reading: 0.5 A
